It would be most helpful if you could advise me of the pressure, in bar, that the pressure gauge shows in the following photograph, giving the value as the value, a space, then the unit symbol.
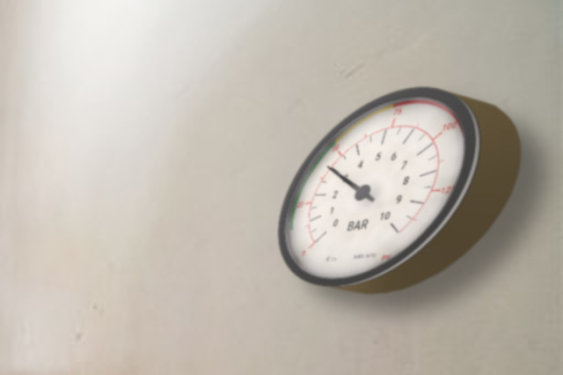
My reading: 3 bar
